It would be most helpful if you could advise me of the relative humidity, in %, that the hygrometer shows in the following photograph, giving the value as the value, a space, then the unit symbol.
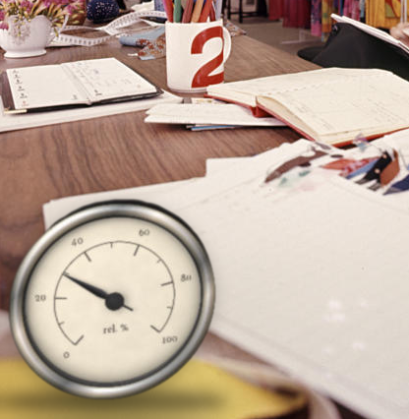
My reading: 30 %
